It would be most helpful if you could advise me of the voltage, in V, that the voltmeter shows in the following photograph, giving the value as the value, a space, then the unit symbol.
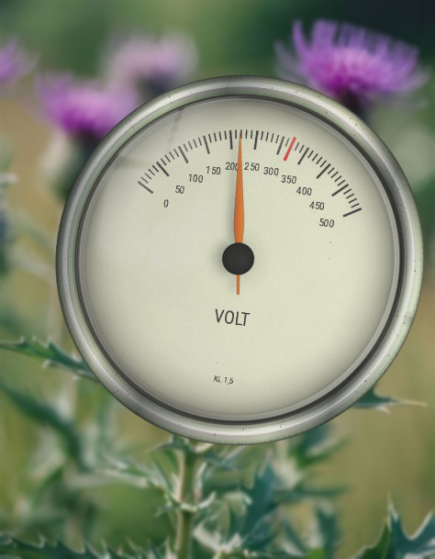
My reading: 220 V
